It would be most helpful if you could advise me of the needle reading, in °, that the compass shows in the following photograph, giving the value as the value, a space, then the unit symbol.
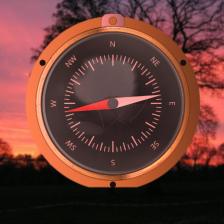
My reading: 260 °
